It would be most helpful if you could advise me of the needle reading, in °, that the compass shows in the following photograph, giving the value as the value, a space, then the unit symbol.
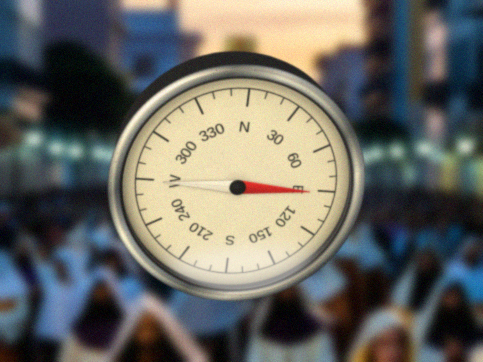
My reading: 90 °
